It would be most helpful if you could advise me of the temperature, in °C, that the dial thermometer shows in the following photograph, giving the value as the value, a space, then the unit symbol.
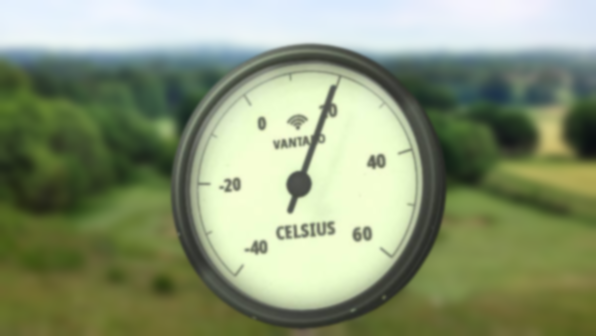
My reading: 20 °C
